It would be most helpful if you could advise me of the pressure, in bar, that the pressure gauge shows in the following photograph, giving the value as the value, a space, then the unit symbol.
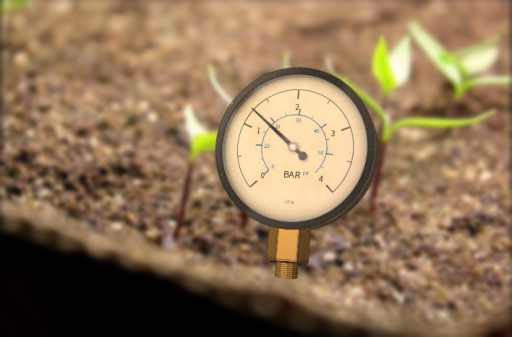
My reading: 1.25 bar
